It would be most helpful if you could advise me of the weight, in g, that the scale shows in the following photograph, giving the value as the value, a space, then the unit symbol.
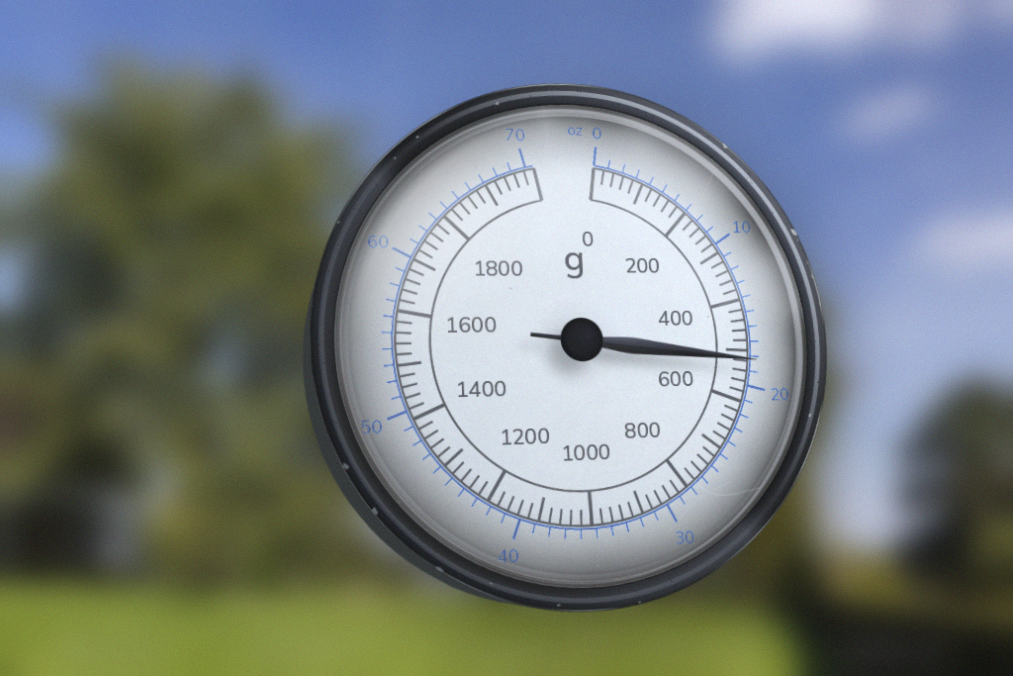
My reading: 520 g
